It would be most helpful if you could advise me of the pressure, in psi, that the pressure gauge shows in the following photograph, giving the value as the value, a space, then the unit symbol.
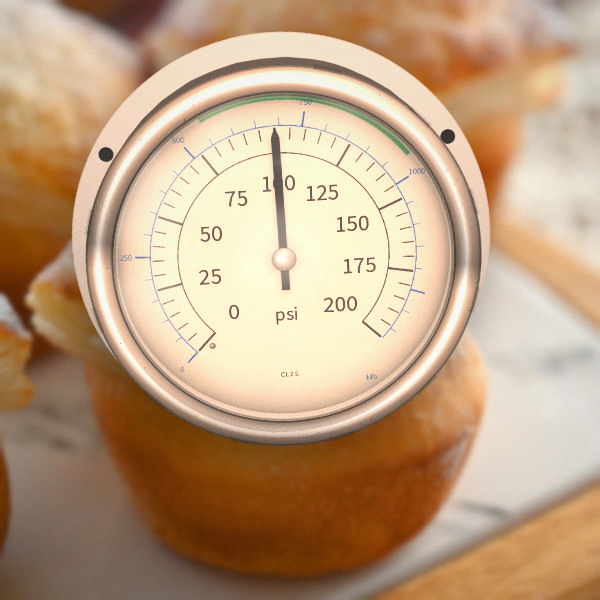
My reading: 100 psi
